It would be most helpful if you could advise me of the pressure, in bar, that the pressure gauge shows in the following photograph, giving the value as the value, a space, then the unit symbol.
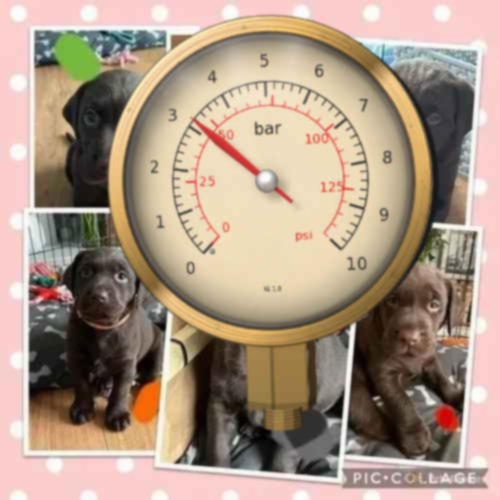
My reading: 3.2 bar
